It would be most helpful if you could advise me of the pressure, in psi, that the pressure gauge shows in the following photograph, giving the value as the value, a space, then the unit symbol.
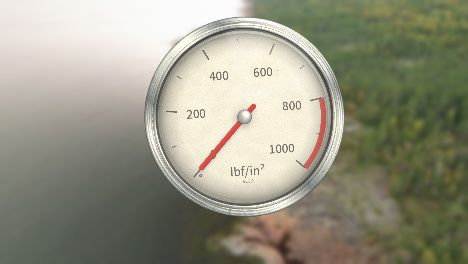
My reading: 0 psi
